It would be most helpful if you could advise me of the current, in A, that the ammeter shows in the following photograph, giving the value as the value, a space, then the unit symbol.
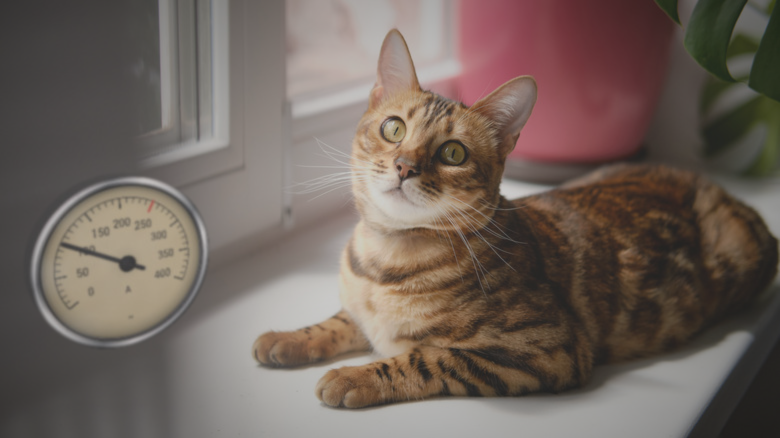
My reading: 100 A
